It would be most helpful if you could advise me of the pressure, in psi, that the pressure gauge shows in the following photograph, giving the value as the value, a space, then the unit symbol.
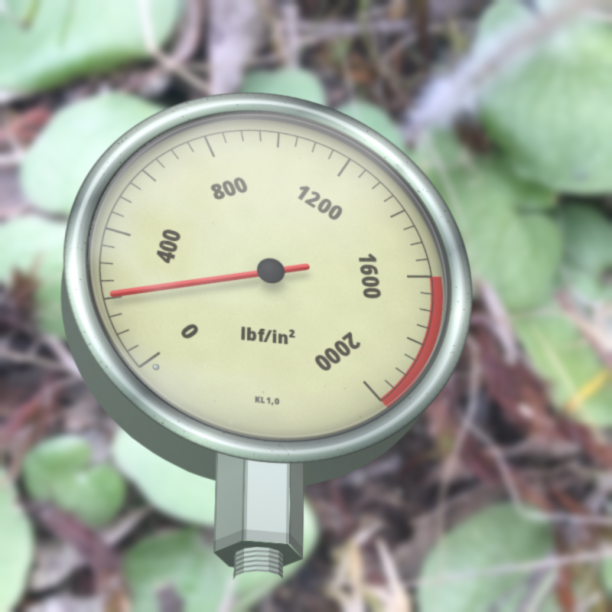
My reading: 200 psi
